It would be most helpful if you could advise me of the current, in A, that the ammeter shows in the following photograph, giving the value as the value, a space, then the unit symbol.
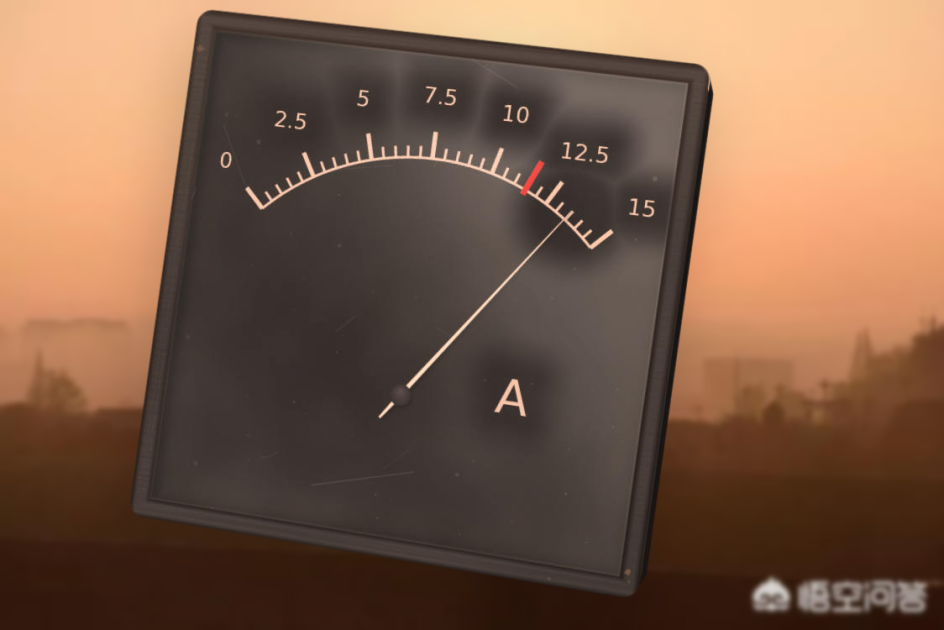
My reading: 13.5 A
